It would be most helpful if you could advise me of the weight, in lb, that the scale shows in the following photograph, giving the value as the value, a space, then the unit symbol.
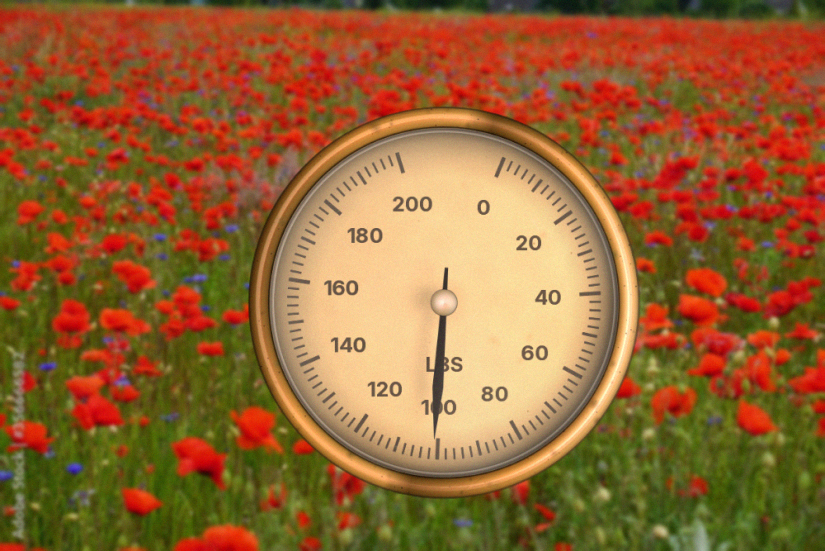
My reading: 101 lb
